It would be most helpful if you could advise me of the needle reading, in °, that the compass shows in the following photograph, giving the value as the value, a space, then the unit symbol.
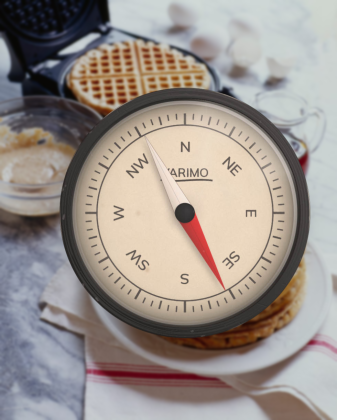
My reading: 152.5 °
